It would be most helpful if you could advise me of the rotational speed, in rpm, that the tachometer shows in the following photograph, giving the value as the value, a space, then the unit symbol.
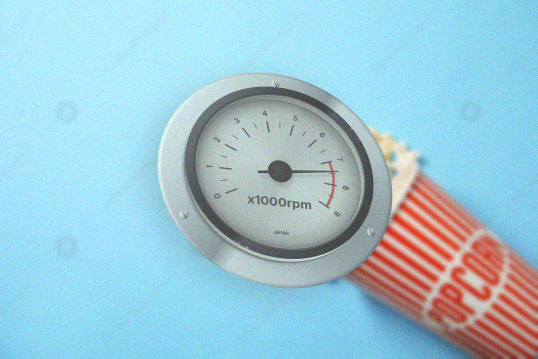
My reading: 7500 rpm
